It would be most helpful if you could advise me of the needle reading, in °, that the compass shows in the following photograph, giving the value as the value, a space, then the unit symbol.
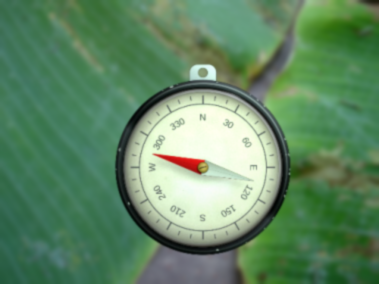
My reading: 285 °
